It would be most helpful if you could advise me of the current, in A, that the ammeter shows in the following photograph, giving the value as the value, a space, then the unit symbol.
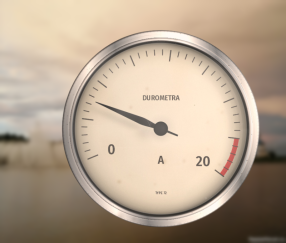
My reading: 3.75 A
